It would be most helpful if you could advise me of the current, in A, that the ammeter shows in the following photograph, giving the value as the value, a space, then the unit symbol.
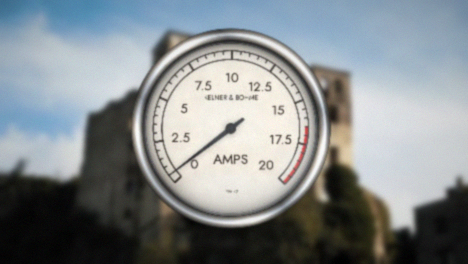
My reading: 0.5 A
